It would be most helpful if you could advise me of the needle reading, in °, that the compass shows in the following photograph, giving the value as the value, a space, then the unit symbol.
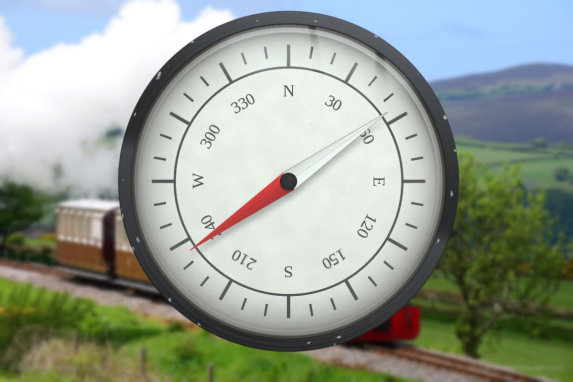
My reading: 235 °
